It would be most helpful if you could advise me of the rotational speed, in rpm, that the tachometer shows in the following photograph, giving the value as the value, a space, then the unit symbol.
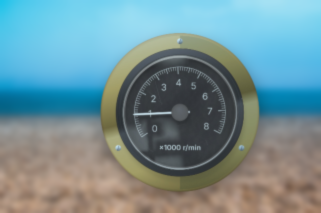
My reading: 1000 rpm
